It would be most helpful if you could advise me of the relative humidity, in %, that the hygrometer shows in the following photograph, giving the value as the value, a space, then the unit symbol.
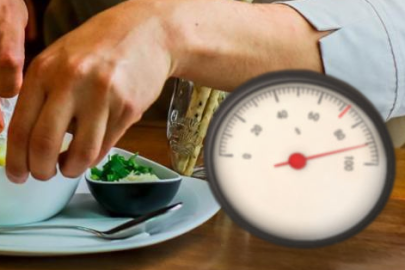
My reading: 90 %
